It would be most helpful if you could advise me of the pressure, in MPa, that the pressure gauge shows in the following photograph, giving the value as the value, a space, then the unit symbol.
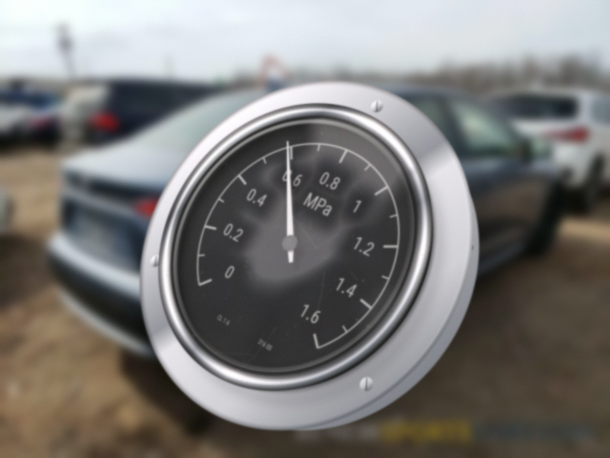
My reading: 0.6 MPa
